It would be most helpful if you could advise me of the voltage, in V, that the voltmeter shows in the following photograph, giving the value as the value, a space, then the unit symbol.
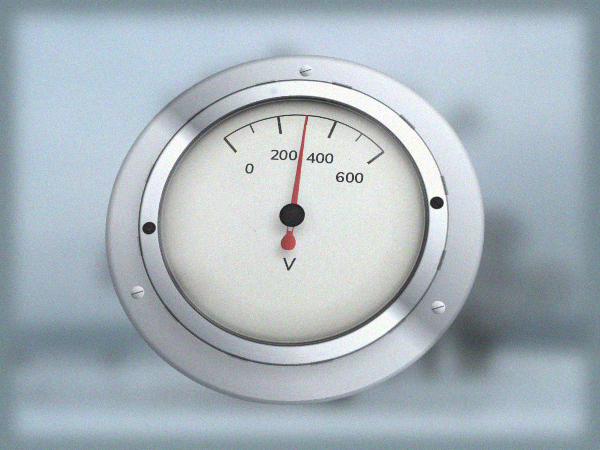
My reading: 300 V
